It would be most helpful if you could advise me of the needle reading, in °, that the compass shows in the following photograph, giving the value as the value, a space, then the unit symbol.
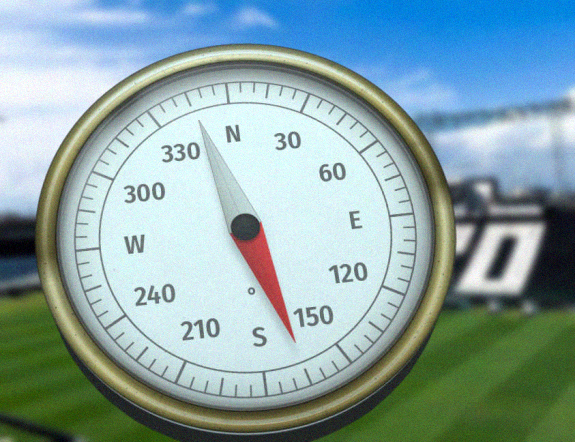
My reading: 165 °
